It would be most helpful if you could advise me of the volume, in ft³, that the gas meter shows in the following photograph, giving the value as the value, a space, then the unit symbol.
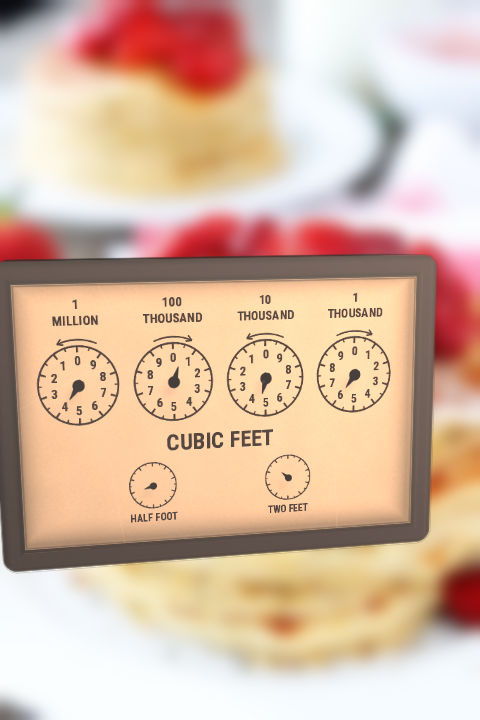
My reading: 404600 ft³
